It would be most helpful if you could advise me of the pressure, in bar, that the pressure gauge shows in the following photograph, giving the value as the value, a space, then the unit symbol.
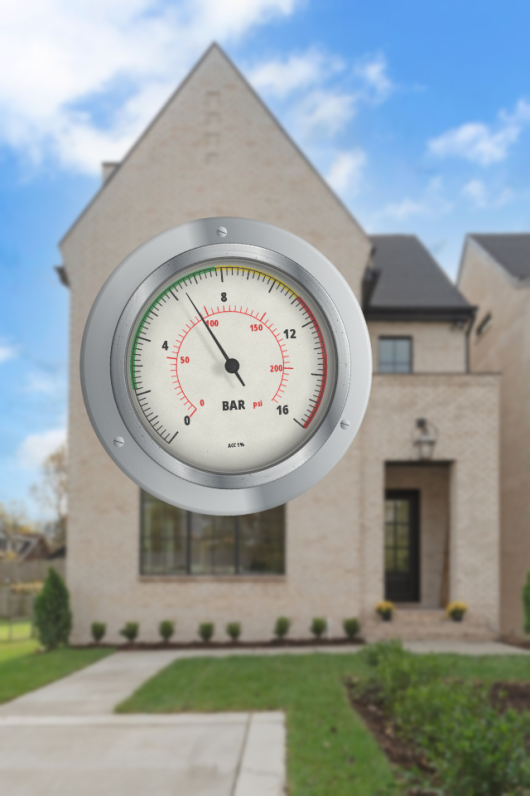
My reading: 6.4 bar
